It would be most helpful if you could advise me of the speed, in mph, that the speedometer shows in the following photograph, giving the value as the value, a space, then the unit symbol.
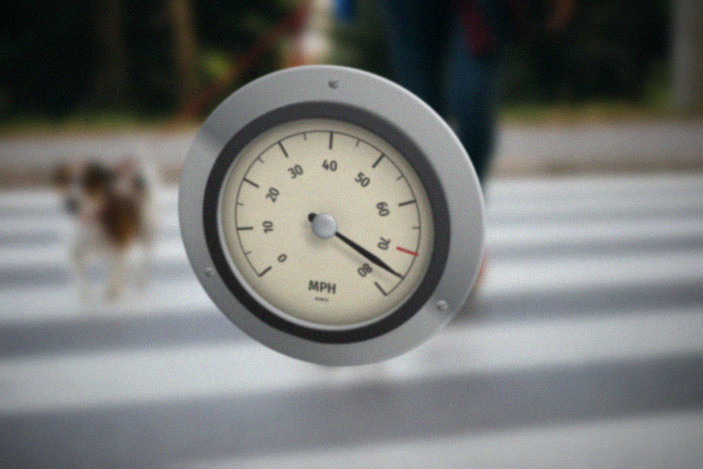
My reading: 75 mph
